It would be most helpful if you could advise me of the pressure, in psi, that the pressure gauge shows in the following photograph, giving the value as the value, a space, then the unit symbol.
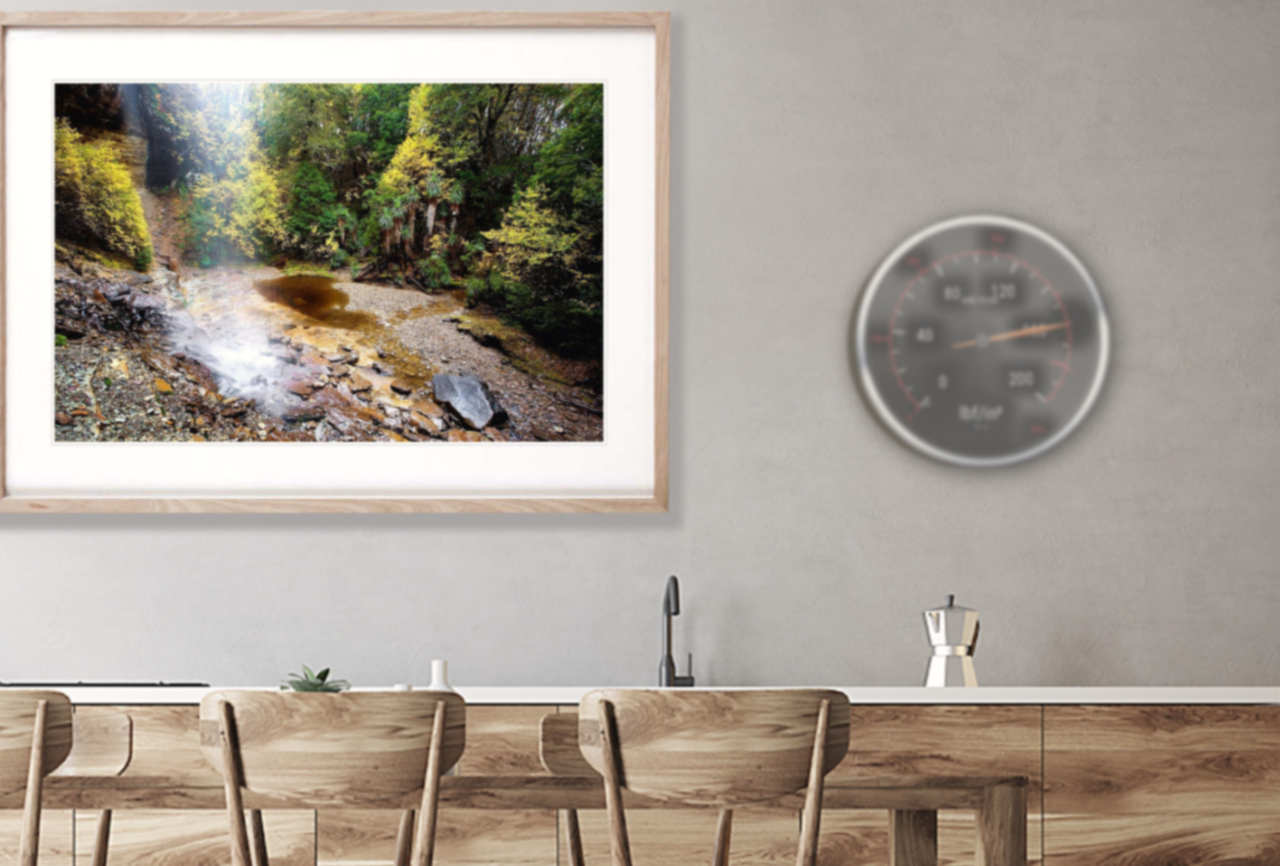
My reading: 160 psi
